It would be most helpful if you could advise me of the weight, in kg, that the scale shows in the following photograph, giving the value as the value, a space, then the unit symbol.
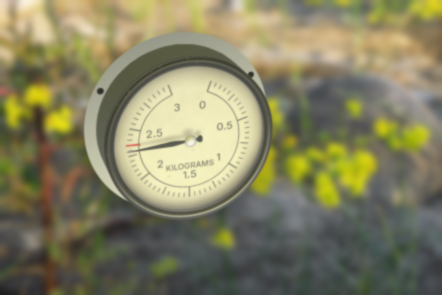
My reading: 2.3 kg
